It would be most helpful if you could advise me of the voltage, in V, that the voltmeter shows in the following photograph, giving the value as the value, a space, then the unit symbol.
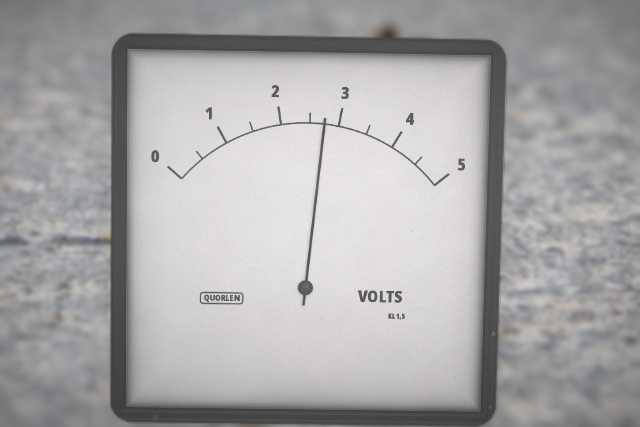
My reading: 2.75 V
